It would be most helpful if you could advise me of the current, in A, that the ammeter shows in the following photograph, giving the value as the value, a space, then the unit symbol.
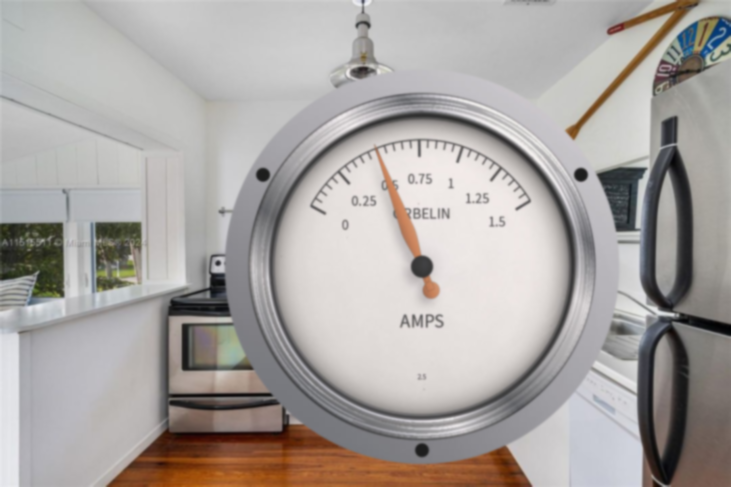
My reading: 0.5 A
